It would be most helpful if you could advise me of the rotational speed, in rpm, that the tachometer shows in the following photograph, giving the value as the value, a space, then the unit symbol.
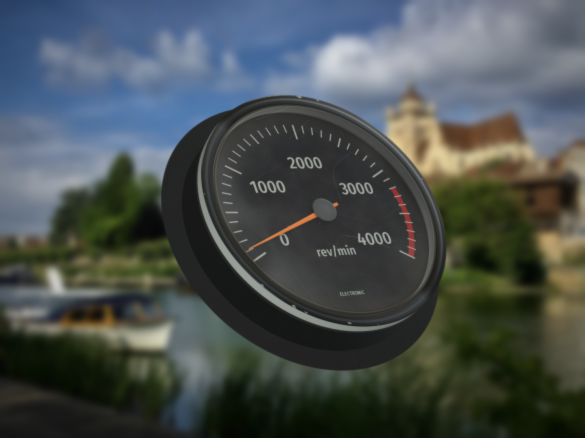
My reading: 100 rpm
